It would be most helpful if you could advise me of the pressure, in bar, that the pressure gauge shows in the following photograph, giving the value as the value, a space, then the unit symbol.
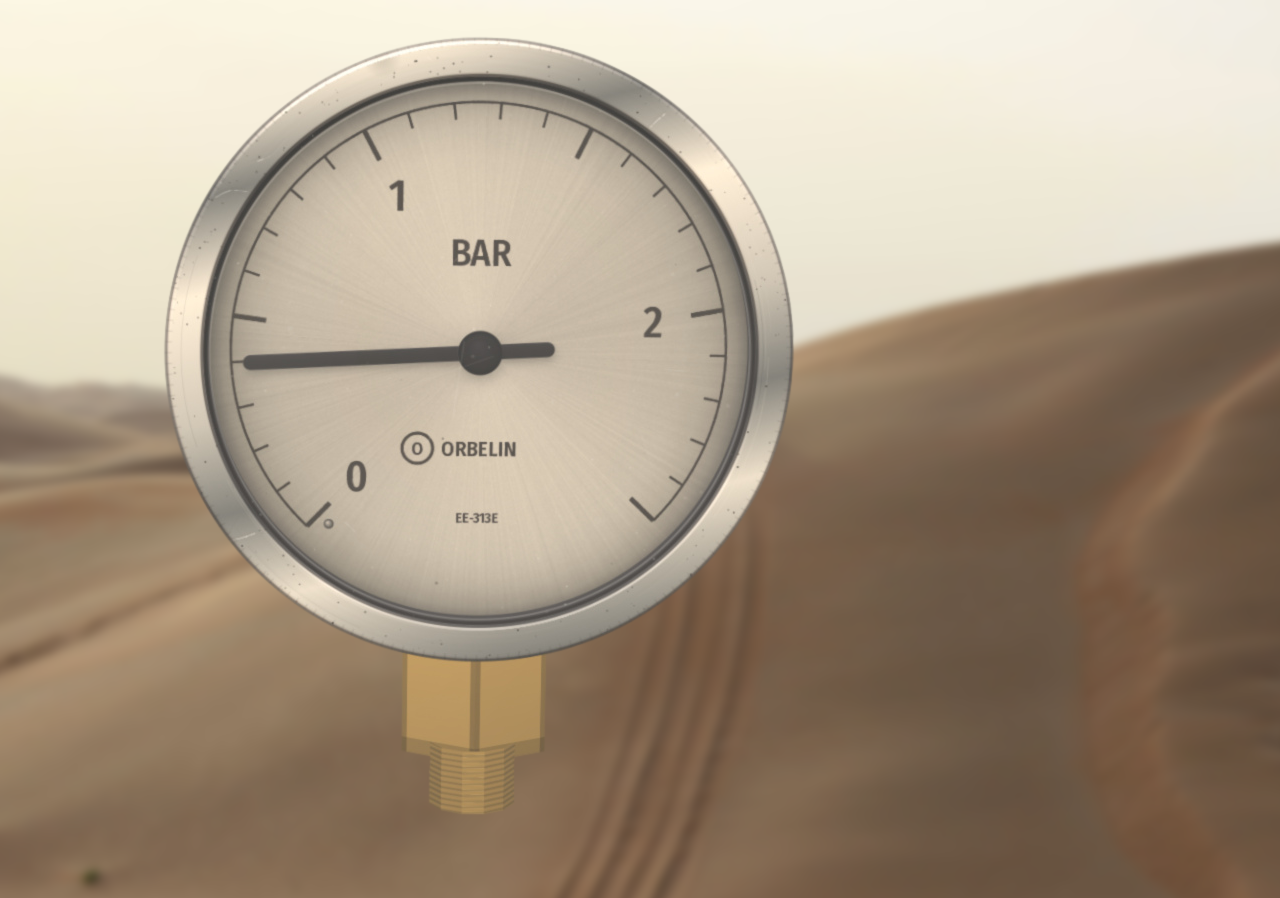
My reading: 0.4 bar
